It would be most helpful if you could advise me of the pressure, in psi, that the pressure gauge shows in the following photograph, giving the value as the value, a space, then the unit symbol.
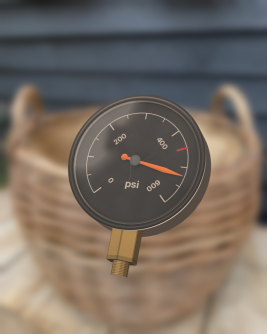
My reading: 525 psi
